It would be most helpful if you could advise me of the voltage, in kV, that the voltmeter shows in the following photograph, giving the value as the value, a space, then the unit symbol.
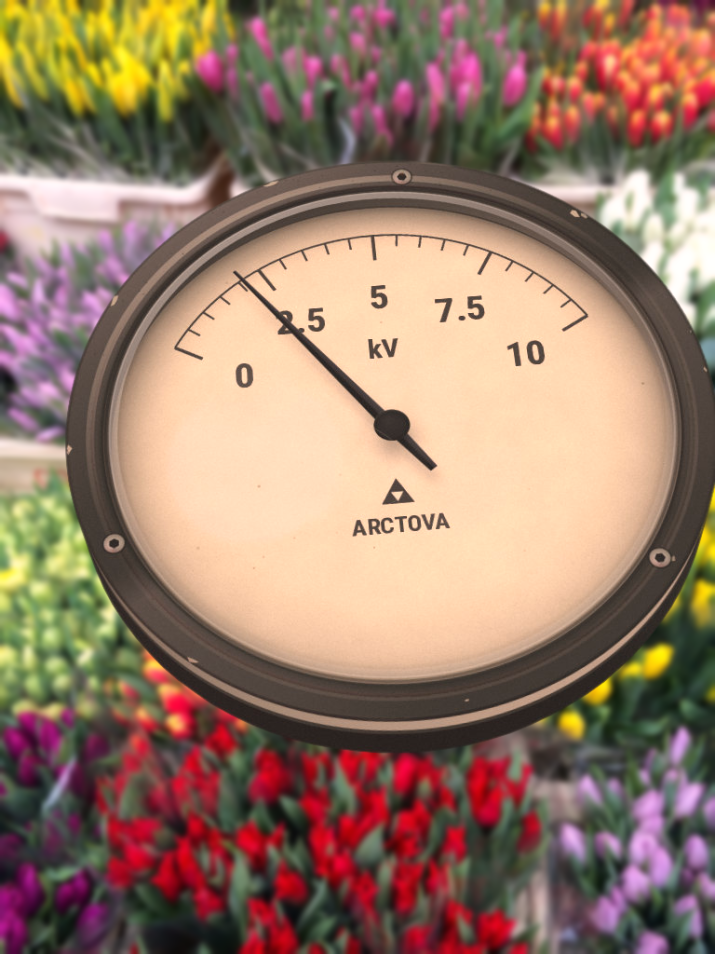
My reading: 2 kV
